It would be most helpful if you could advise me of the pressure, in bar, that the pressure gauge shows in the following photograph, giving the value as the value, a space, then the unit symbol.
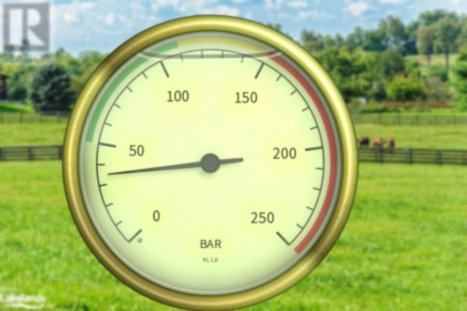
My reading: 35 bar
